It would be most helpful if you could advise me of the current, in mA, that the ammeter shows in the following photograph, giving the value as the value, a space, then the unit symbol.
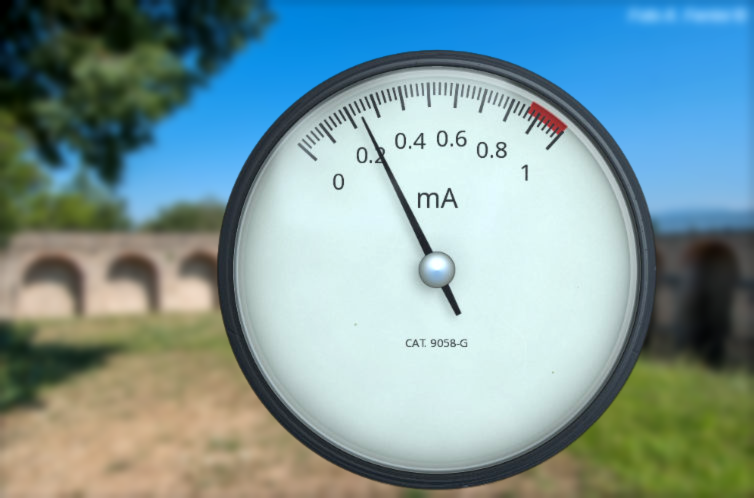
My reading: 0.24 mA
